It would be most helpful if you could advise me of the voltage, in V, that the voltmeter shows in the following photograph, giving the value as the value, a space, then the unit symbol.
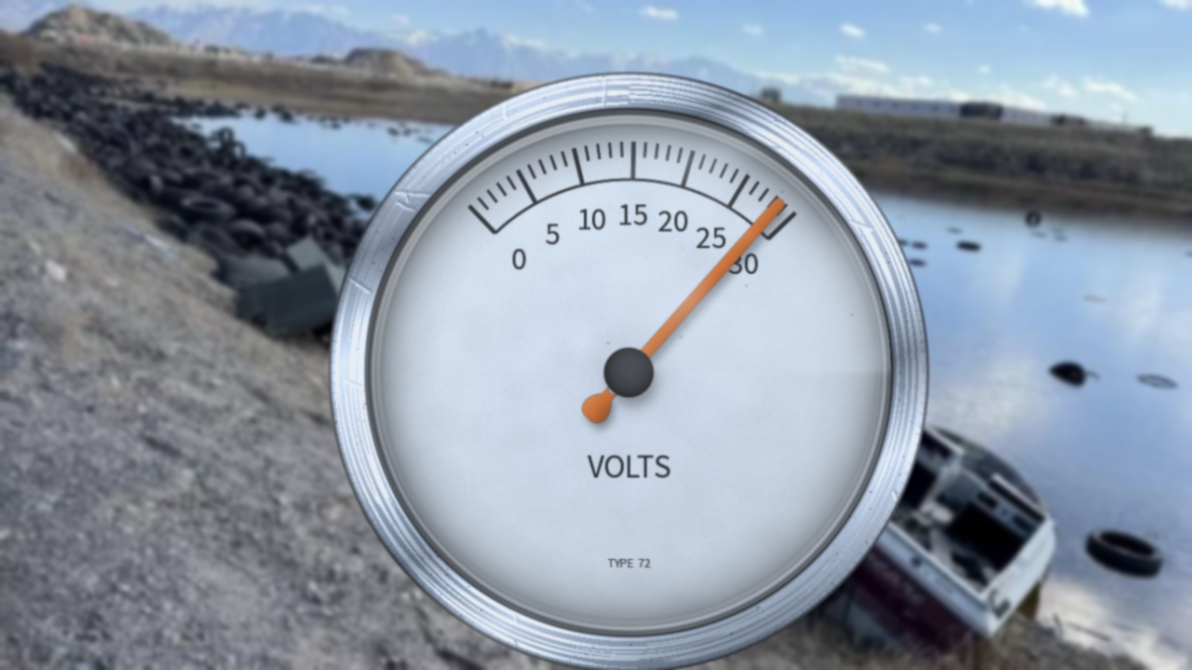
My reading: 28.5 V
